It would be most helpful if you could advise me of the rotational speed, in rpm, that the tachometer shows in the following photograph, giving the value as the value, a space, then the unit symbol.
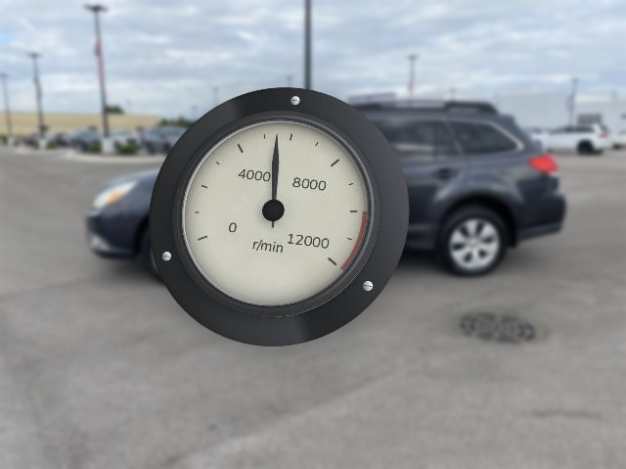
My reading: 5500 rpm
